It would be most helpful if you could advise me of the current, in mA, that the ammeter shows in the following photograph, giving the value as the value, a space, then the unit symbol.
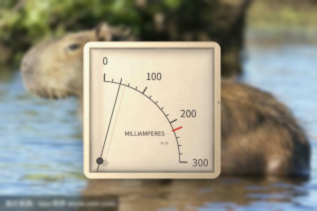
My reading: 40 mA
